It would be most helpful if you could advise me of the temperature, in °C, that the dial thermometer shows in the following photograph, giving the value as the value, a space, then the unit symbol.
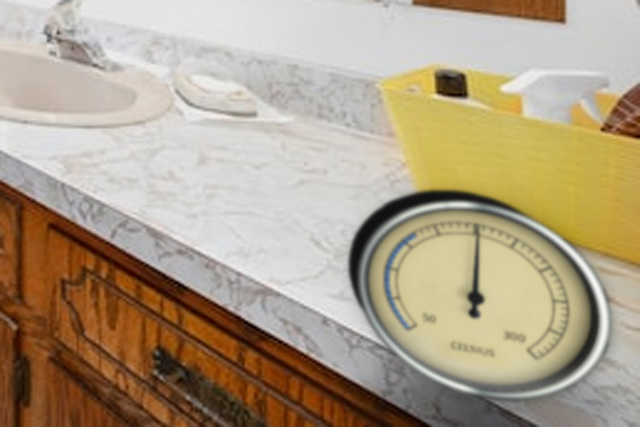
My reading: 175 °C
